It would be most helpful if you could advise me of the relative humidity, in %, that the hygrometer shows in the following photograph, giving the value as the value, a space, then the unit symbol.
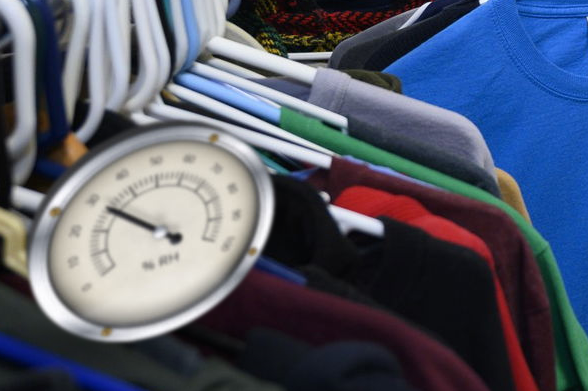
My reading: 30 %
